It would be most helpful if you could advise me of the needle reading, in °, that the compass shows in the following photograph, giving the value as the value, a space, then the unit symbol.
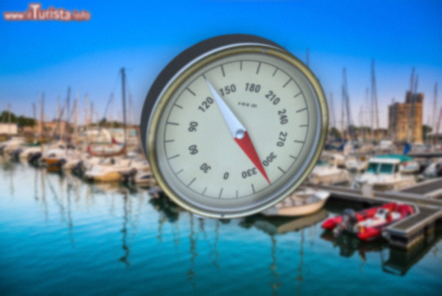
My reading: 315 °
